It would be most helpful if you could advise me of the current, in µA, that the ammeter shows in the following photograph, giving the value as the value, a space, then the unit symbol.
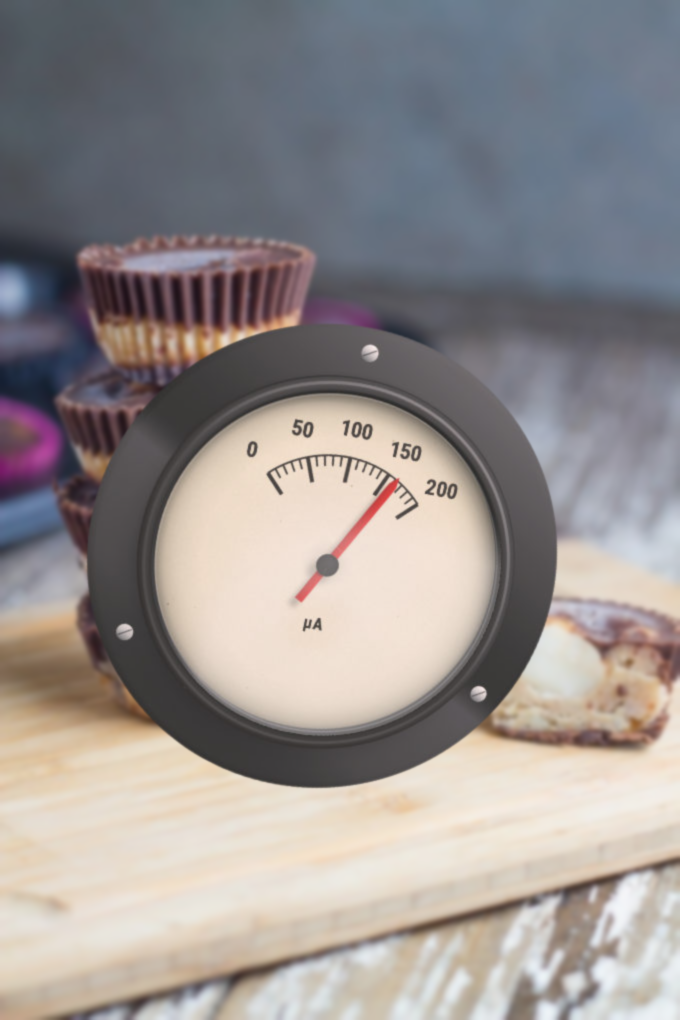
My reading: 160 µA
